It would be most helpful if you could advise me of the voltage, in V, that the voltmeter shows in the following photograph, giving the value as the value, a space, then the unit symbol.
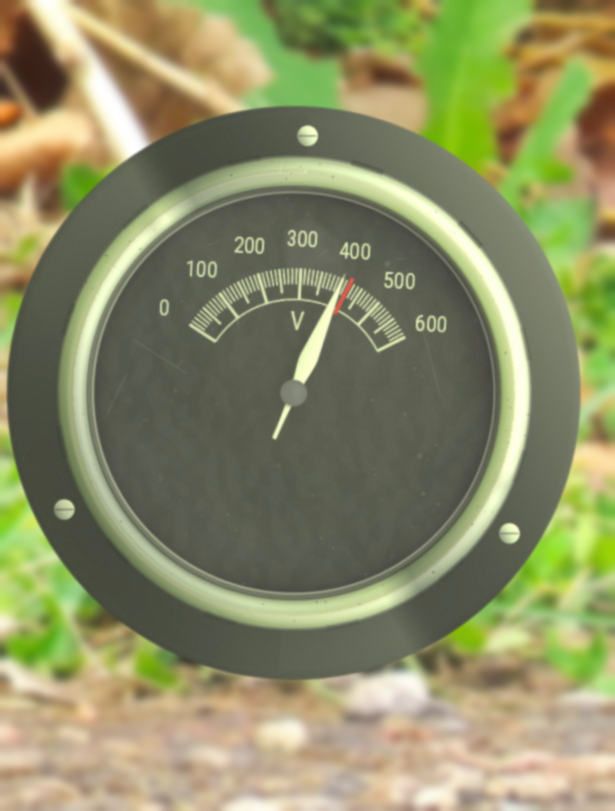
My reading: 400 V
